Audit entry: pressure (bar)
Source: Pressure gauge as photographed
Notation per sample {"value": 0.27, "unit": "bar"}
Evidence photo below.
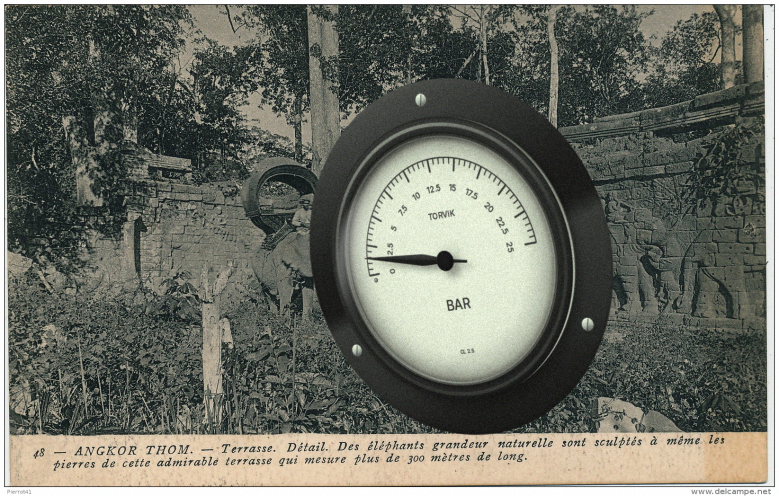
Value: {"value": 1.5, "unit": "bar"}
